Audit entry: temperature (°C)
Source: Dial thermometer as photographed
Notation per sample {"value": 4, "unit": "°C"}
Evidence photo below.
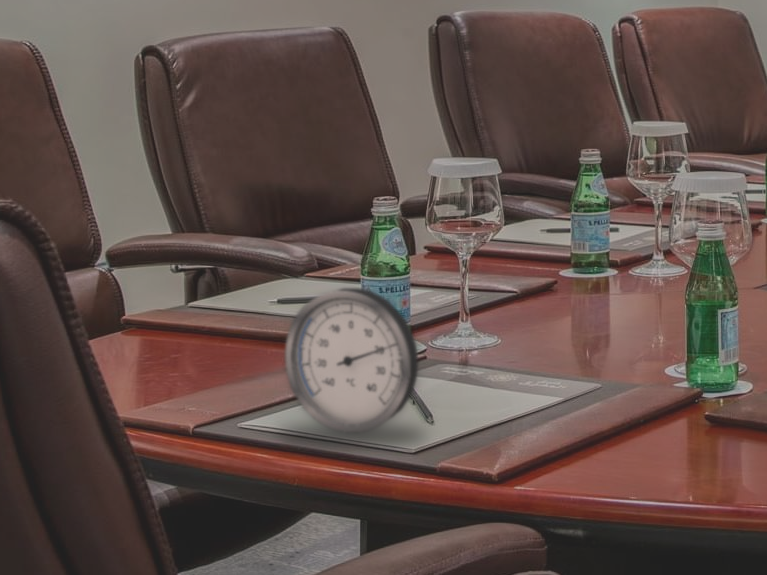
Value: {"value": 20, "unit": "°C"}
